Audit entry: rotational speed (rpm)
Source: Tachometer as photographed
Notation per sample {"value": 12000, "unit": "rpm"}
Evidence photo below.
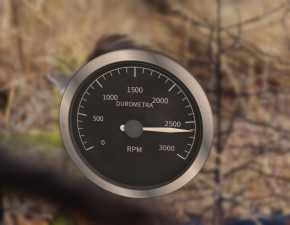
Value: {"value": 2600, "unit": "rpm"}
